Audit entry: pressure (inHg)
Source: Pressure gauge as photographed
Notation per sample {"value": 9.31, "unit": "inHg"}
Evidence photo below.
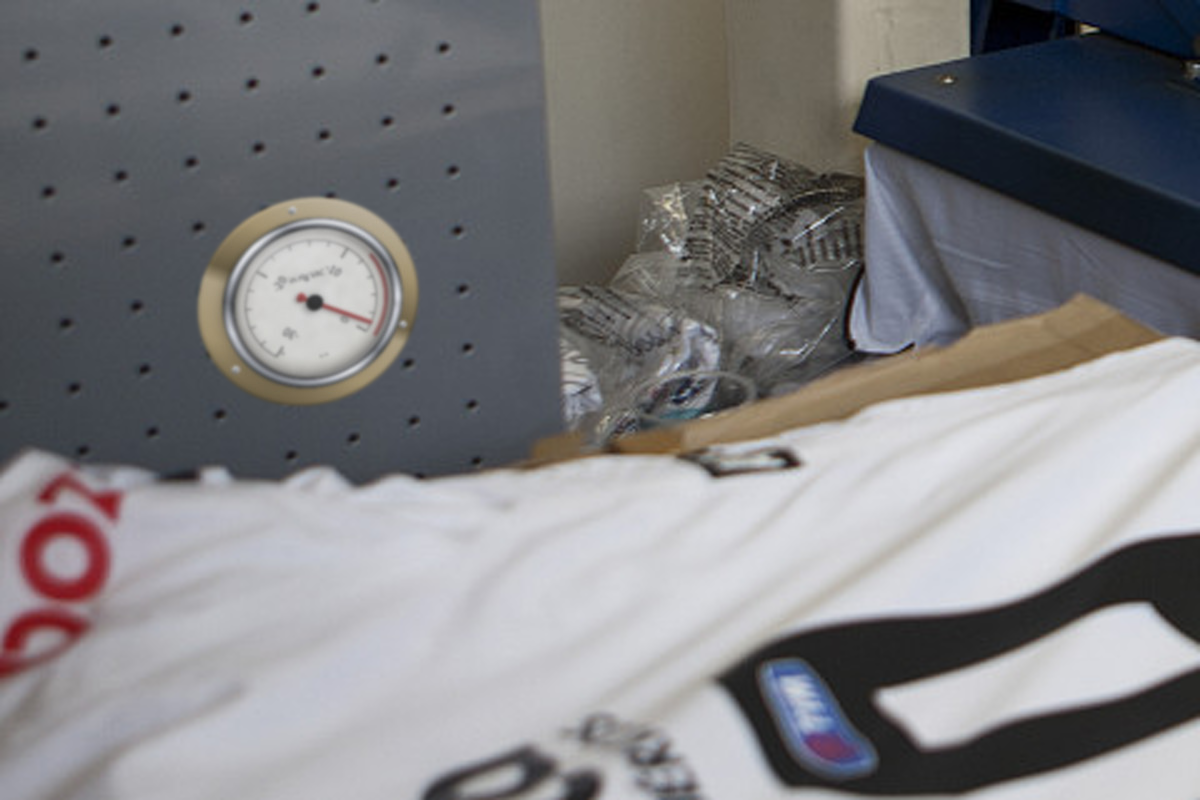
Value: {"value": -1, "unit": "inHg"}
